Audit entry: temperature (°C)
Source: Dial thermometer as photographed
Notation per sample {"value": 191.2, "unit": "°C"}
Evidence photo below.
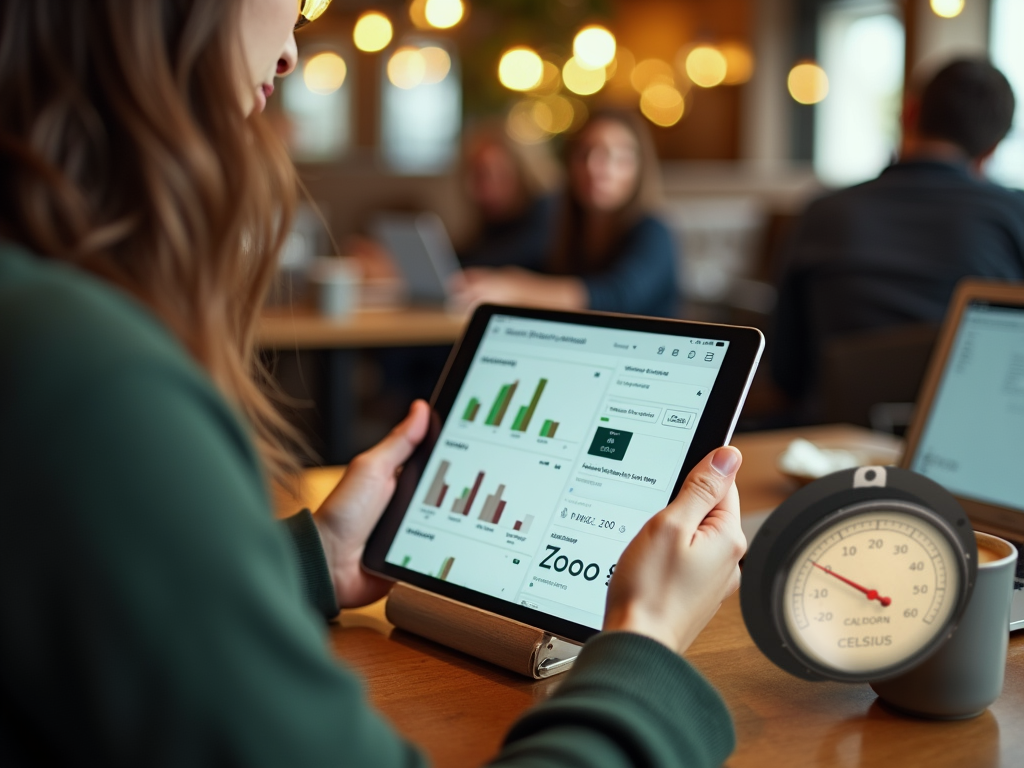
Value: {"value": 0, "unit": "°C"}
